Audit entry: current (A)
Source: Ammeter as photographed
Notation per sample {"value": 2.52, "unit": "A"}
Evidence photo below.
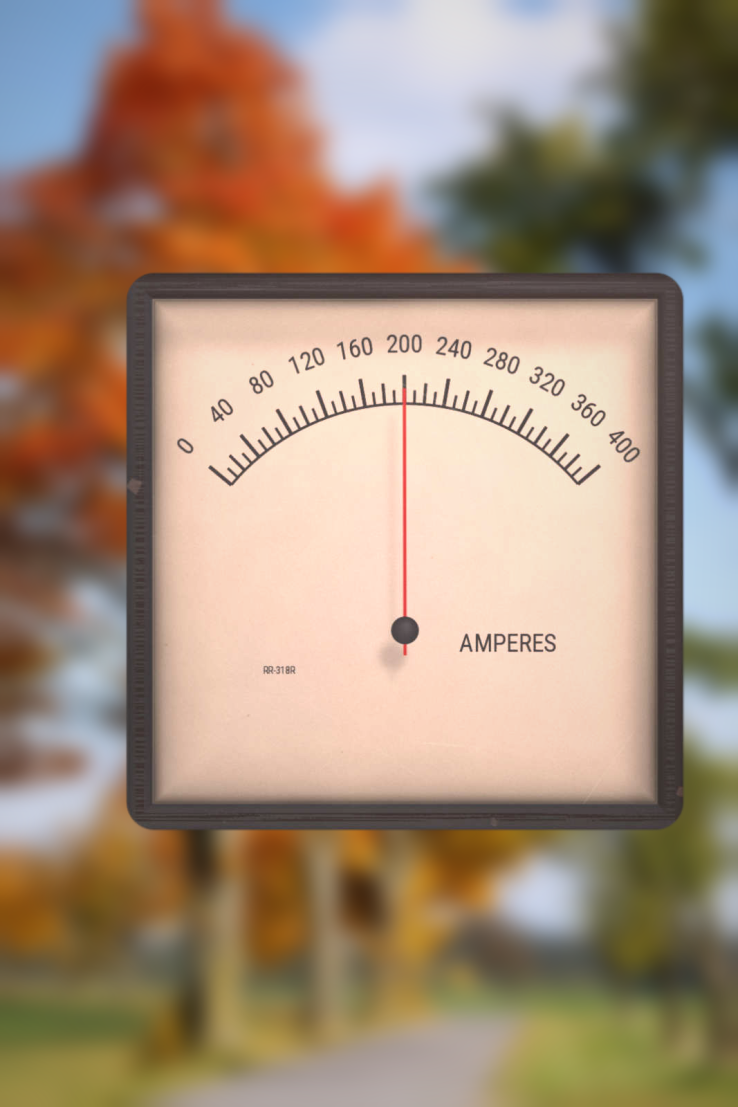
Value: {"value": 200, "unit": "A"}
